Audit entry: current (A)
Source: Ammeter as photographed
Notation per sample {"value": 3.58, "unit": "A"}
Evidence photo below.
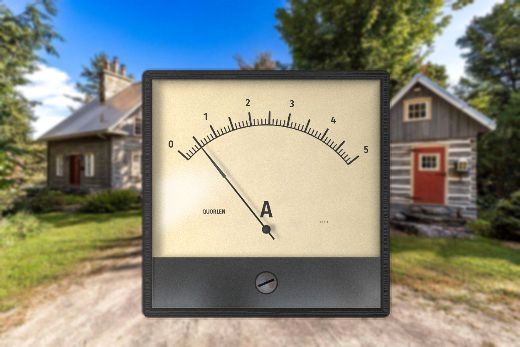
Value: {"value": 0.5, "unit": "A"}
